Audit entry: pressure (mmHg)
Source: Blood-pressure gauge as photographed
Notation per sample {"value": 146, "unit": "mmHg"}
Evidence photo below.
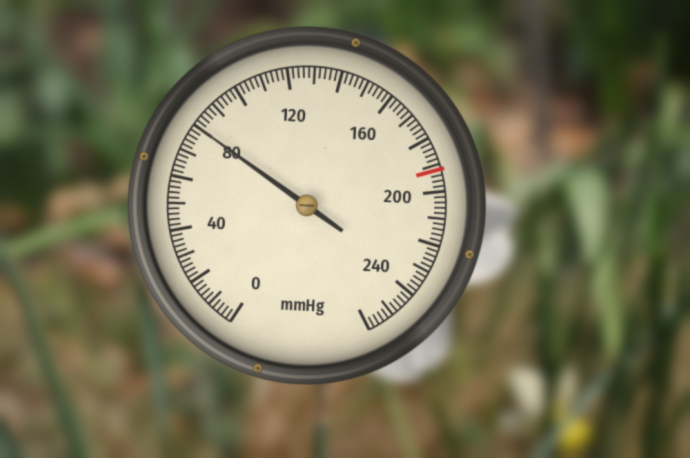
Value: {"value": 80, "unit": "mmHg"}
